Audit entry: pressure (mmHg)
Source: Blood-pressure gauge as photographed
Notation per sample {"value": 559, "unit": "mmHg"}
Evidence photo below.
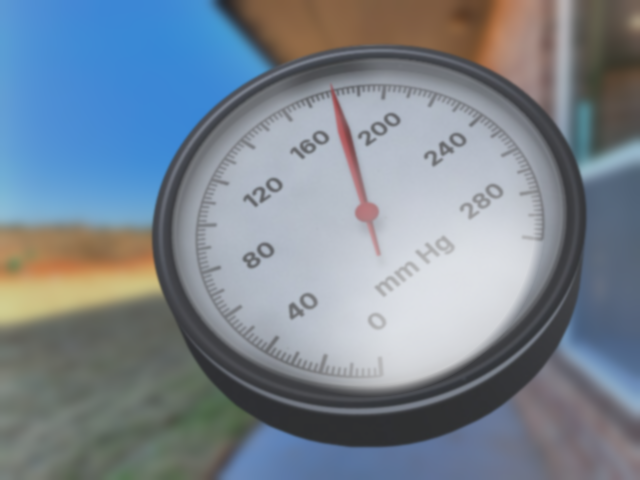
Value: {"value": 180, "unit": "mmHg"}
